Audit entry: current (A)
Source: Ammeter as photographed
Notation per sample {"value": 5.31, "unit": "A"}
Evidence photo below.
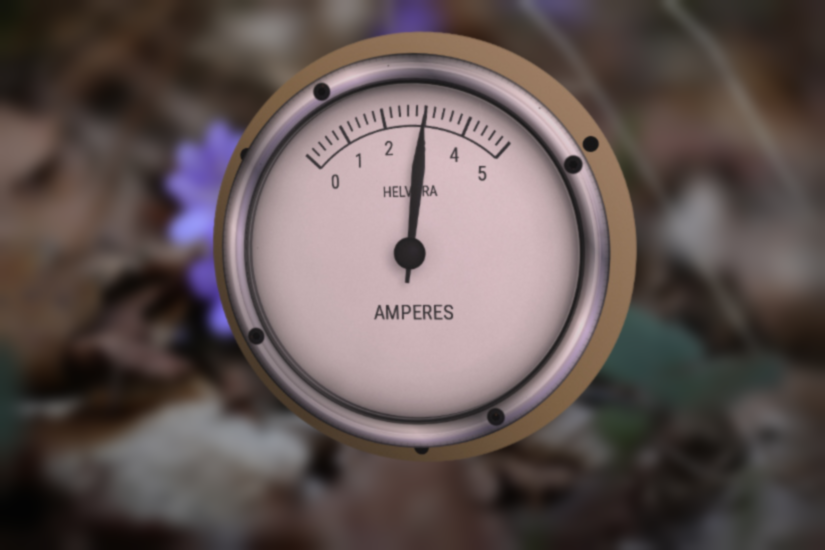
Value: {"value": 3, "unit": "A"}
